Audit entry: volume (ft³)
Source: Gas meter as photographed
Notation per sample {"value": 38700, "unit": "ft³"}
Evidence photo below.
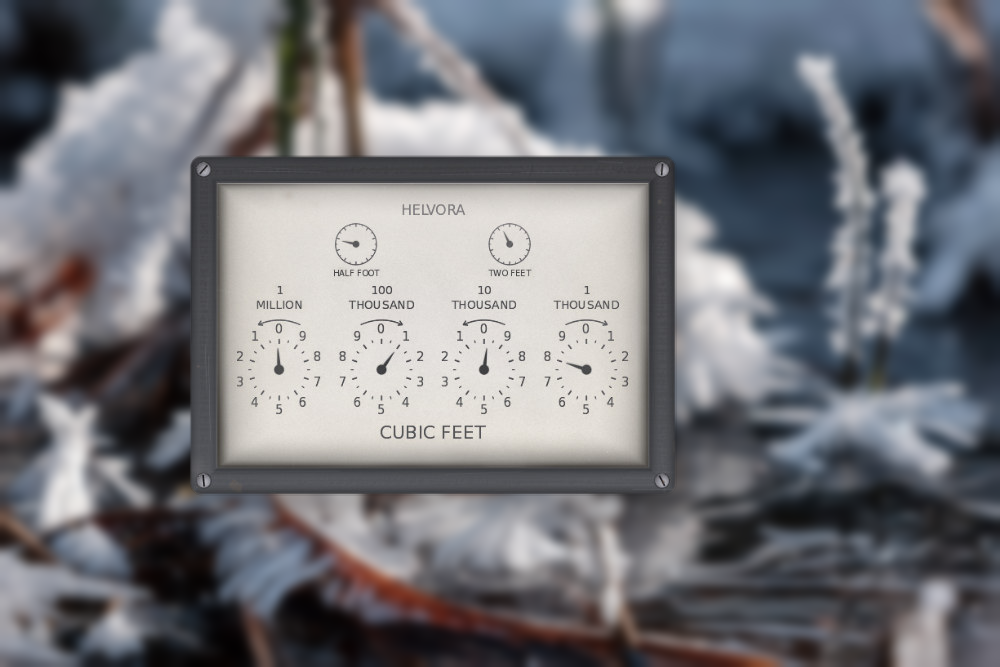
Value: {"value": 9800, "unit": "ft³"}
